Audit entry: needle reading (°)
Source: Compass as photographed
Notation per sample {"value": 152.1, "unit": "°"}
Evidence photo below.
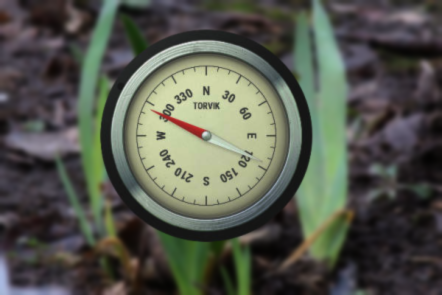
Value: {"value": 295, "unit": "°"}
